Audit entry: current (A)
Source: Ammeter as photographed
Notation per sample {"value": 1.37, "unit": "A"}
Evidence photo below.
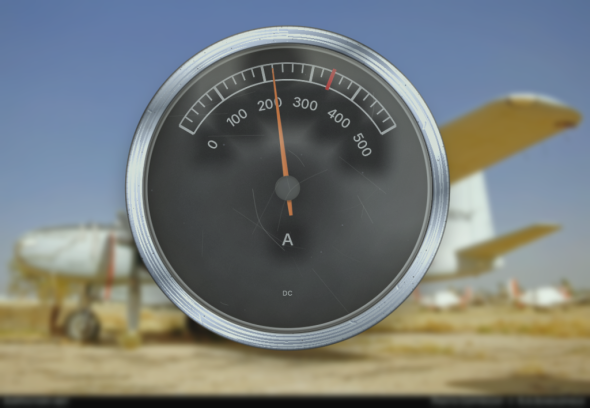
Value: {"value": 220, "unit": "A"}
